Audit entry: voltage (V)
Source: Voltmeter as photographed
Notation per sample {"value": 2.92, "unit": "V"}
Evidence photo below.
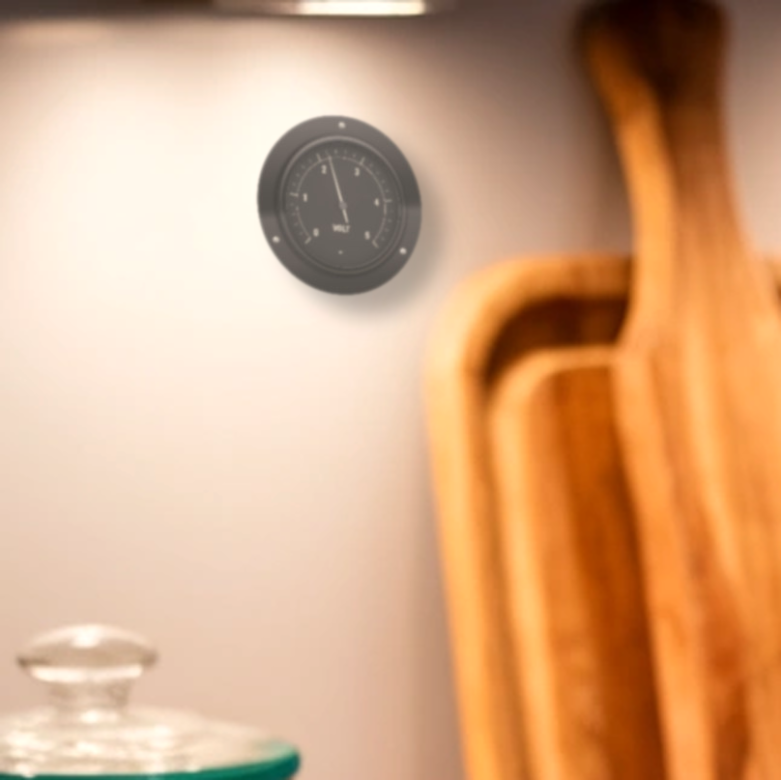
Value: {"value": 2.2, "unit": "V"}
